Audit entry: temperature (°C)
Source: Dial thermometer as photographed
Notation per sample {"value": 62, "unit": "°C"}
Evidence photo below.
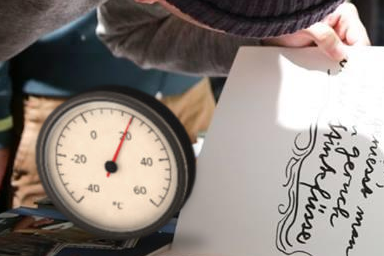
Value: {"value": 20, "unit": "°C"}
